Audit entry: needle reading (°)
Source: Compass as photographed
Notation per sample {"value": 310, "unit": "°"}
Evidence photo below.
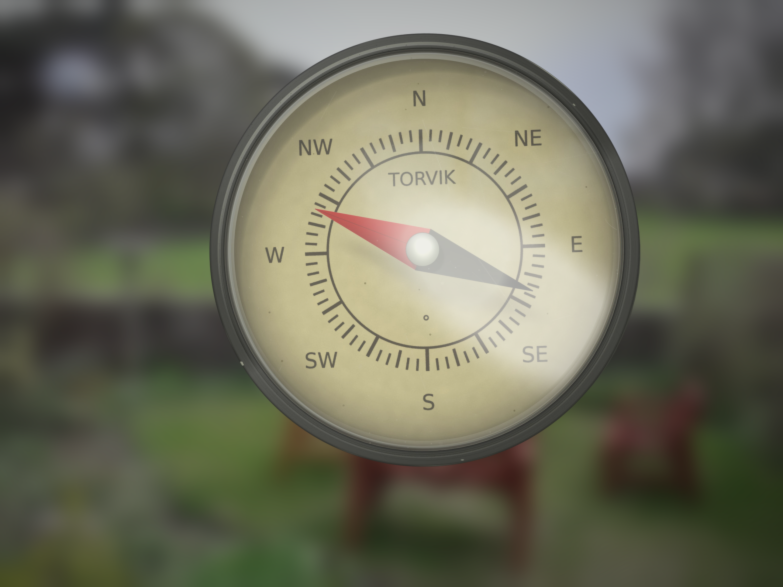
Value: {"value": 292.5, "unit": "°"}
